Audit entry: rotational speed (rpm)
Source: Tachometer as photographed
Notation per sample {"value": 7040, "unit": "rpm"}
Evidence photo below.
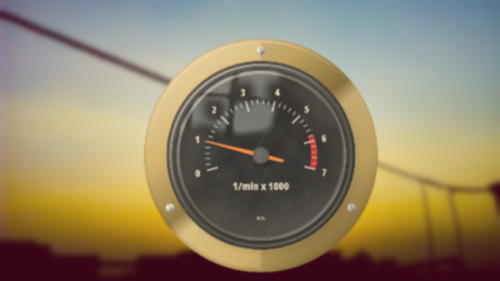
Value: {"value": 1000, "unit": "rpm"}
